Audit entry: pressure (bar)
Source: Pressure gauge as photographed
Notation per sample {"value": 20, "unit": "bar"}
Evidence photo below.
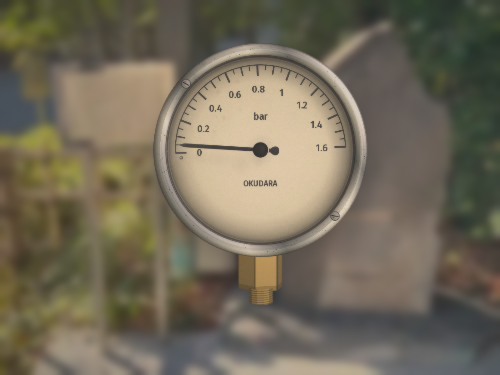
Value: {"value": 0.05, "unit": "bar"}
